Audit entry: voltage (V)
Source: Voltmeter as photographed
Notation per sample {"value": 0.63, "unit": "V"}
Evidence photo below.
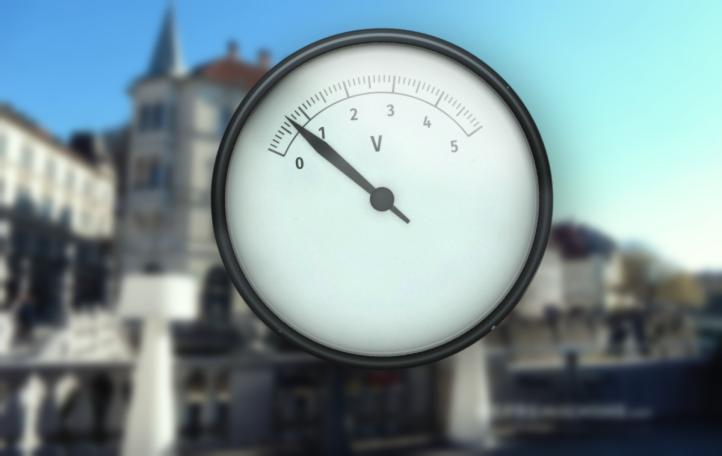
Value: {"value": 0.7, "unit": "V"}
